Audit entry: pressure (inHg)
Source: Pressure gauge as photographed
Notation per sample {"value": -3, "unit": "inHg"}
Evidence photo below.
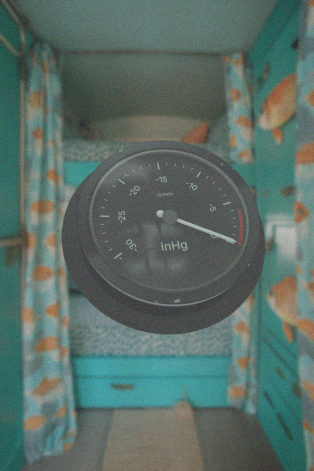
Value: {"value": 0, "unit": "inHg"}
